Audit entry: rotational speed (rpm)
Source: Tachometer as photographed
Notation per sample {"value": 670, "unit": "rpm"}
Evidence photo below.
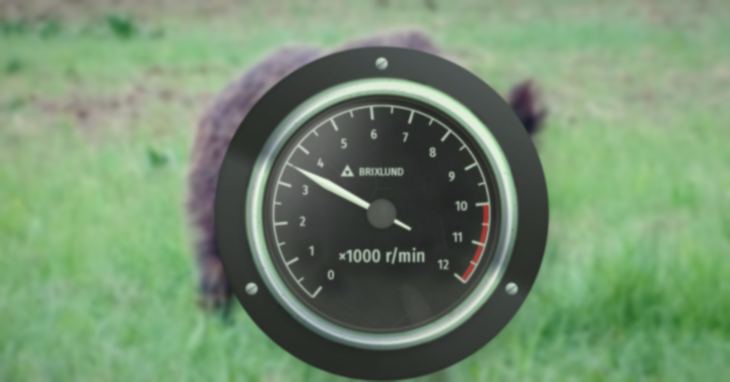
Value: {"value": 3500, "unit": "rpm"}
